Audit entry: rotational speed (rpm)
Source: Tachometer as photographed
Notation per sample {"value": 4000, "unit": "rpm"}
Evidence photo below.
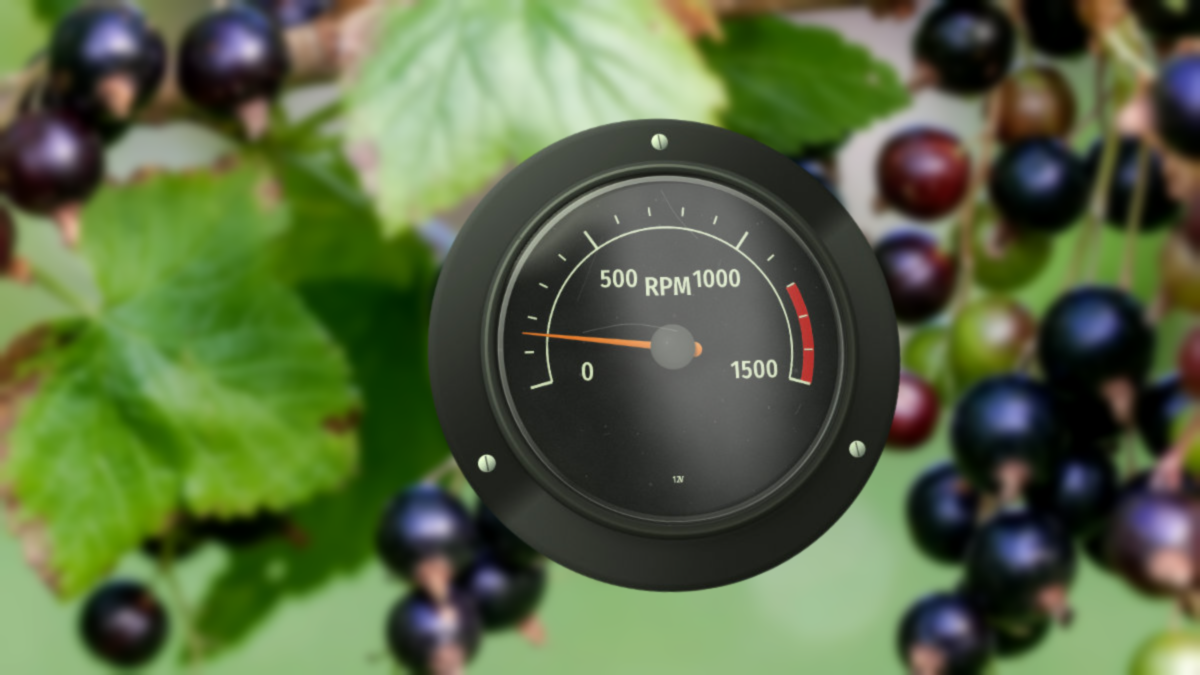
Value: {"value": 150, "unit": "rpm"}
